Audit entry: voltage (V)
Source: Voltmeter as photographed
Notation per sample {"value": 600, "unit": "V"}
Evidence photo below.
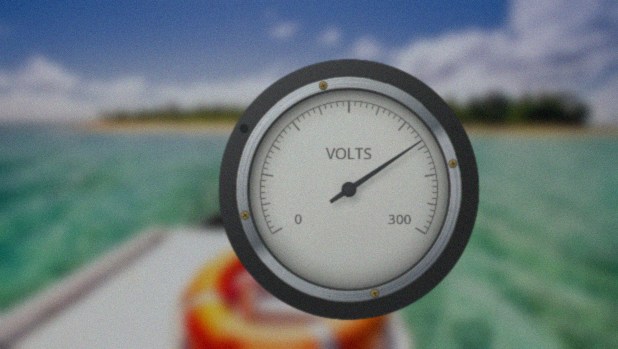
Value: {"value": 220, "unit": "V"}
